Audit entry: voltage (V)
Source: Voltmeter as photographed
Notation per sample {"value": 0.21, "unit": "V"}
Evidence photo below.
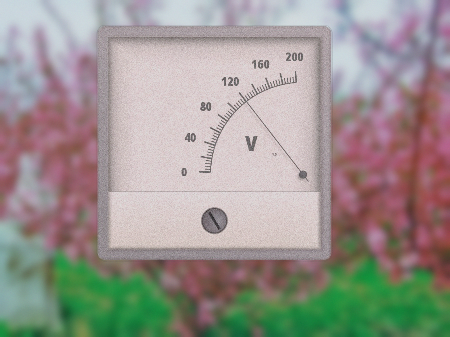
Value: {"value": 120, "unit": "V"}
